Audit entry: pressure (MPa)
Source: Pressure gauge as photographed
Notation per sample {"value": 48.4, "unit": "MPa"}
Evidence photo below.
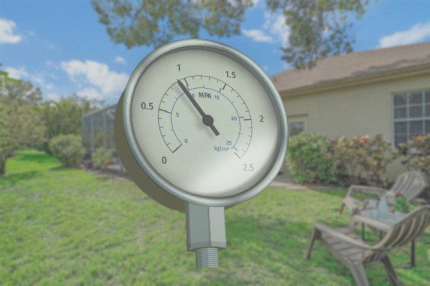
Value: {"value": 0.9, "unit": "MPa"}
